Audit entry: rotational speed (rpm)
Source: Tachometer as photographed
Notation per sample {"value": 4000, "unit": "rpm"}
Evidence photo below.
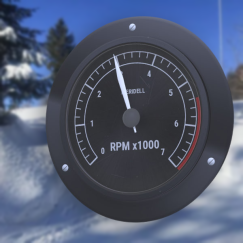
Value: {"value": 3000, "unit": "rpm"}
